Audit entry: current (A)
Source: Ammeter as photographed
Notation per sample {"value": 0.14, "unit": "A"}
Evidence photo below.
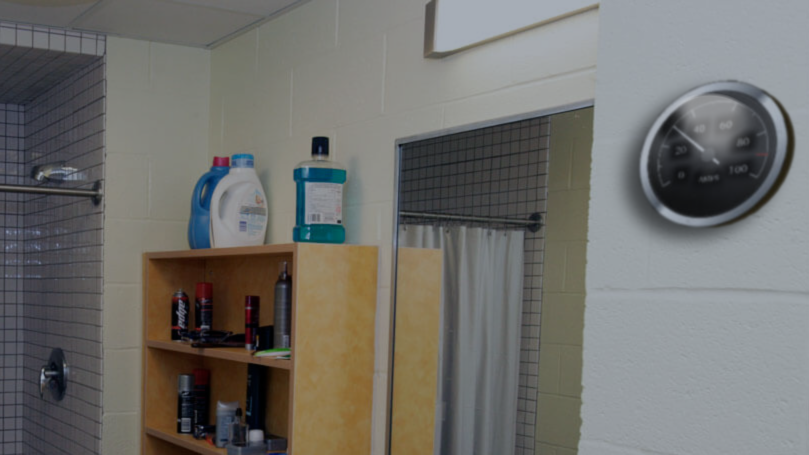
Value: {"value": 30, "unit": "A"}
